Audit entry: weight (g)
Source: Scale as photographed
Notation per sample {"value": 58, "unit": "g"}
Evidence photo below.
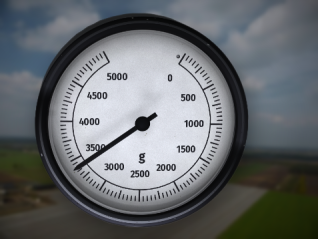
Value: {"value": 3400, "unit": "g"}
